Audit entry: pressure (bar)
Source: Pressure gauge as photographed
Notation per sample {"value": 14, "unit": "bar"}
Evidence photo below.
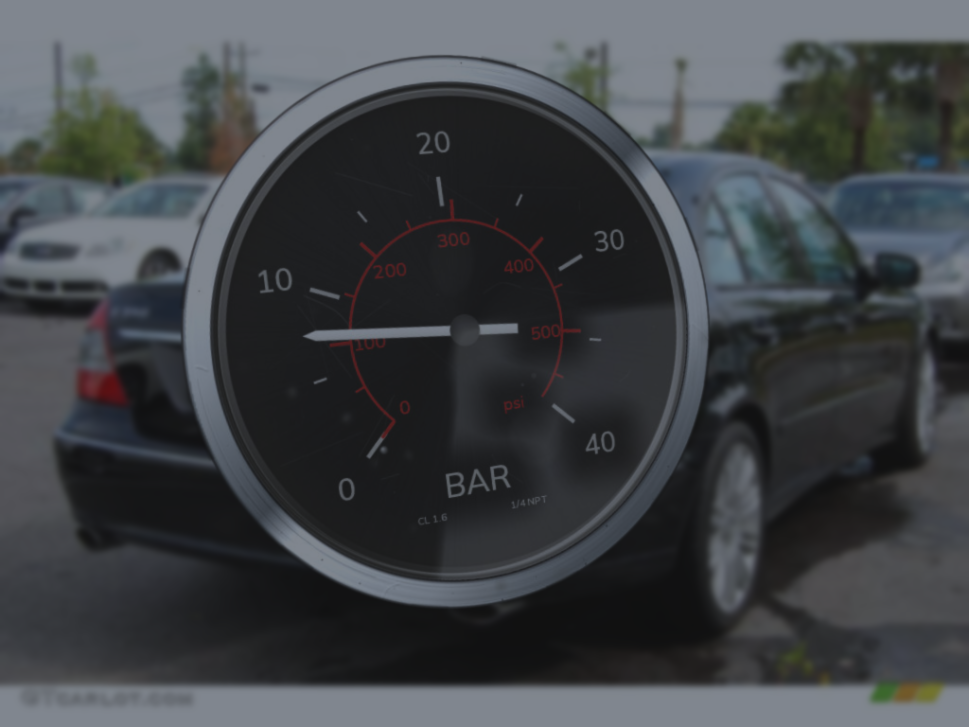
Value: {"value": 7.5, "unit": "bar"}
